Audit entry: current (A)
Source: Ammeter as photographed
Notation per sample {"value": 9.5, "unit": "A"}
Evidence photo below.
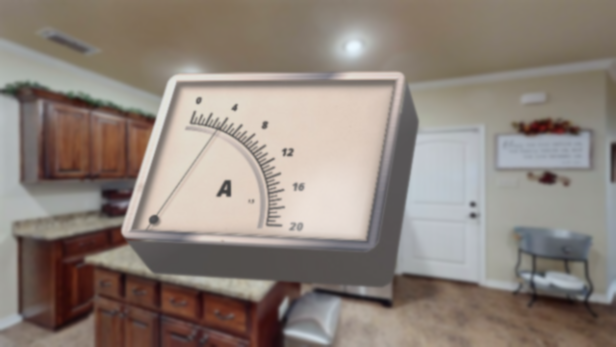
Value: {"value": 4, "unit": "A"}
